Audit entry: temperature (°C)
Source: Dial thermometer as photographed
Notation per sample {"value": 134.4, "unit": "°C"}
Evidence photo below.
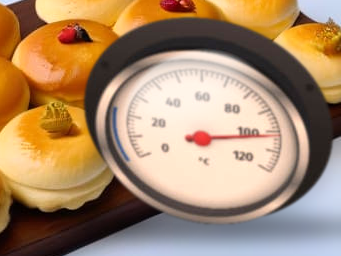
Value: {"value": 100, "unit": "°C"}
